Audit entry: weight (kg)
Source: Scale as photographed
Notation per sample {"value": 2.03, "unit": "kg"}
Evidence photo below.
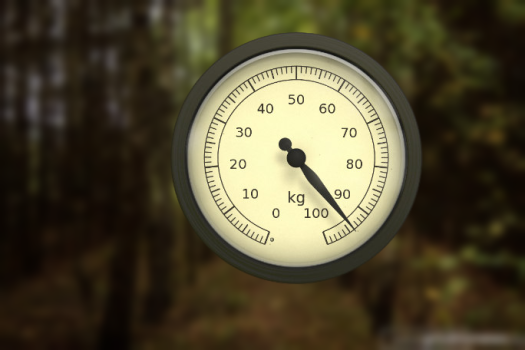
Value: {"value": 94, "unit": "kg"}
